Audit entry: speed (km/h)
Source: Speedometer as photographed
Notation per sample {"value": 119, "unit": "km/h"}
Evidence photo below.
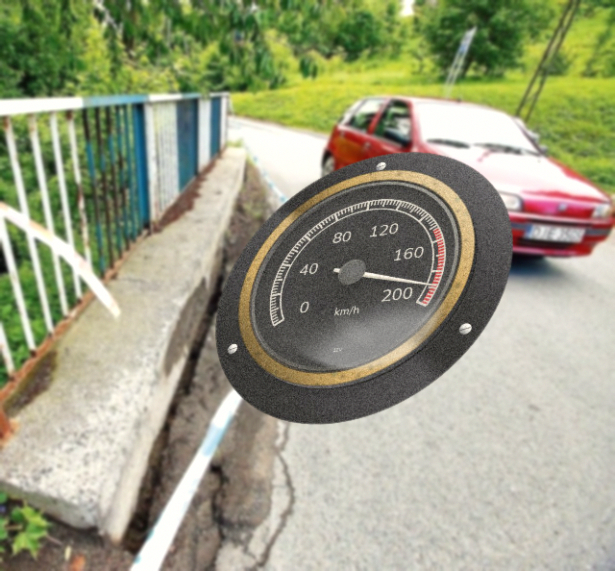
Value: {"value": 190, "unit": "km/h"}
